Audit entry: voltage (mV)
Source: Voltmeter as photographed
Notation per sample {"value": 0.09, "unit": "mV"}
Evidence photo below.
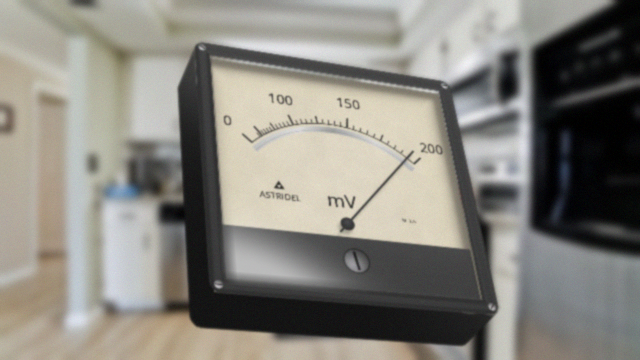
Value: {"value": 195, "unit": "mV"}
